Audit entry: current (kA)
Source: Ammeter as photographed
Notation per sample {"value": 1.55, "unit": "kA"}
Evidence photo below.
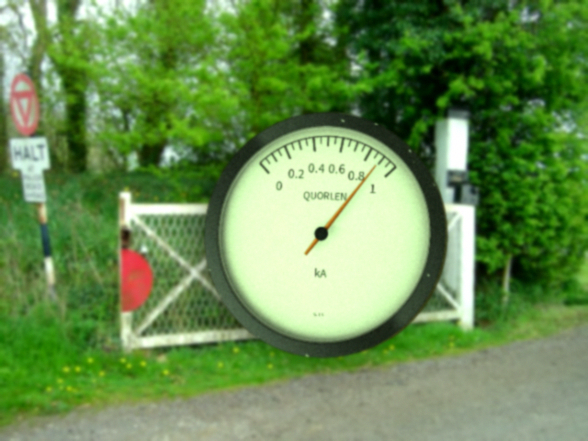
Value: {"value": 0.9, "unit": "kA"}
